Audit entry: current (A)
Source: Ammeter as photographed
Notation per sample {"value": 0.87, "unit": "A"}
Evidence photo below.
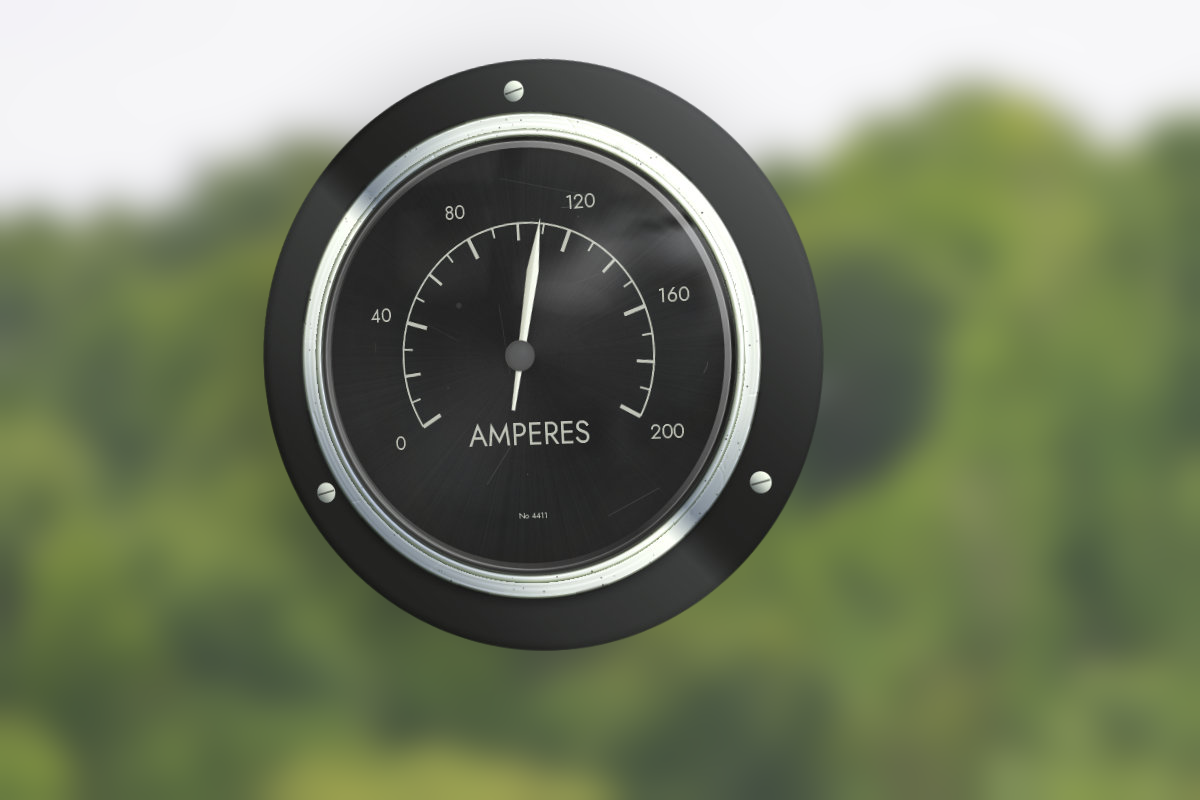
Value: {"value": 110, "unit": "A"}
